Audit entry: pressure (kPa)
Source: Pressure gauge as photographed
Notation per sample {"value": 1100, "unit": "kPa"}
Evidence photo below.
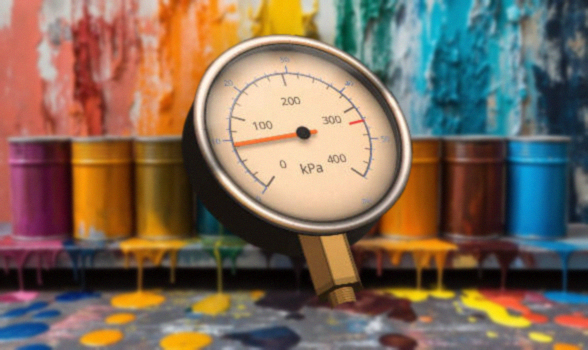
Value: {"value": 60, "unit": "kPa"}
